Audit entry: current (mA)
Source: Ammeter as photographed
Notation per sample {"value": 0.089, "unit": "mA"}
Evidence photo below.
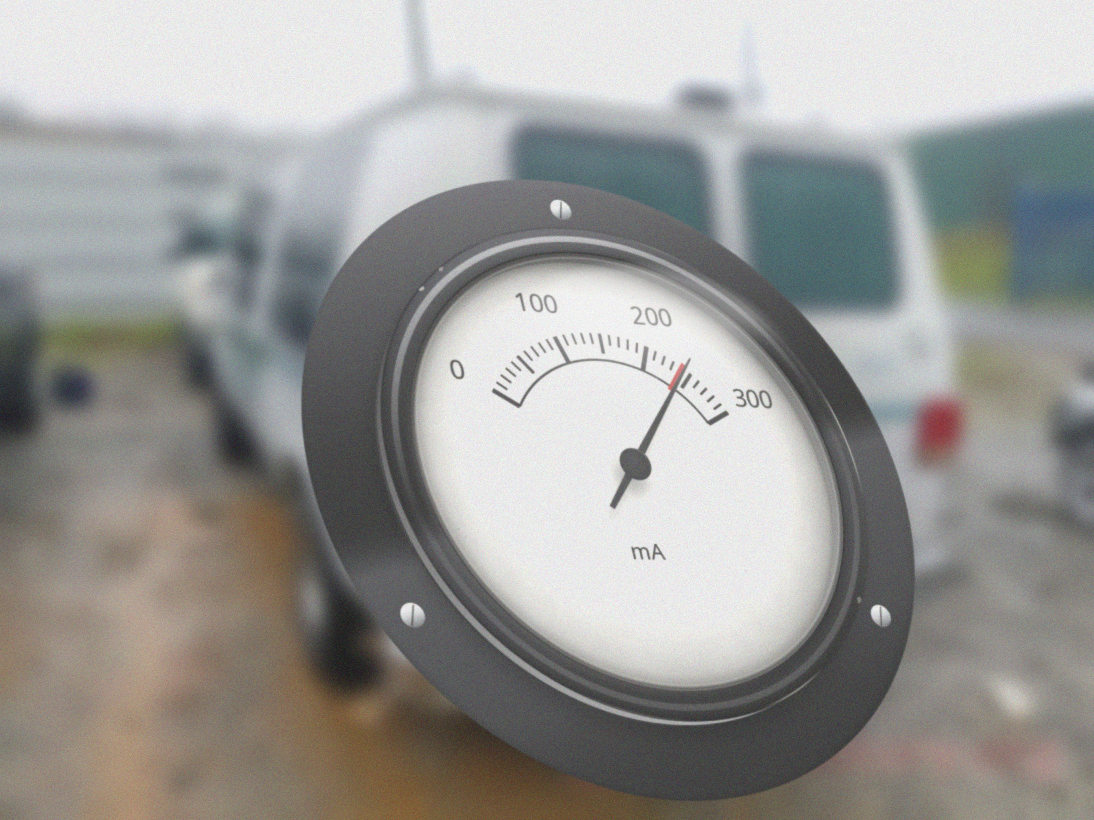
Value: {"value": 240, "unit": "mA"}
